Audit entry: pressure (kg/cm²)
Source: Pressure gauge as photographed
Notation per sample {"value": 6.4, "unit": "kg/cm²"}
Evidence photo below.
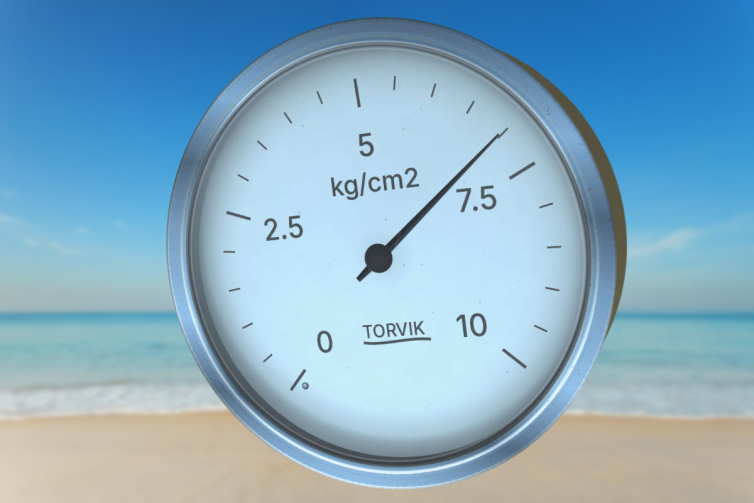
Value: {"value": 7, "unit": "kg/cm²"}
